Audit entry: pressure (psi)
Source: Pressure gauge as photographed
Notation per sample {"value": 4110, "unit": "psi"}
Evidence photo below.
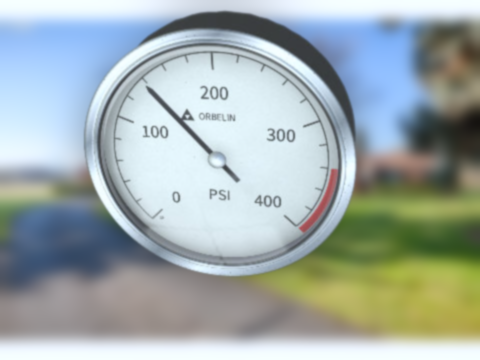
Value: {"value": 140, "unit": "psi"}
